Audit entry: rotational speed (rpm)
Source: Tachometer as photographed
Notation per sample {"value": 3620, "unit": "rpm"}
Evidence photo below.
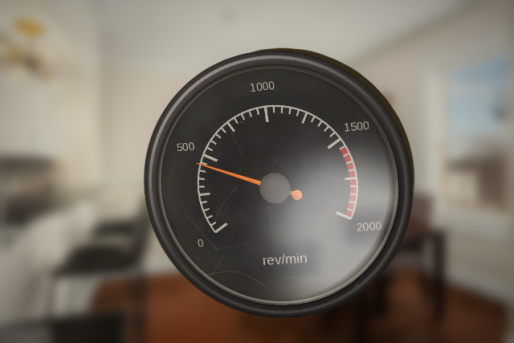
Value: {"value": 450, "unit": "rpm"}
